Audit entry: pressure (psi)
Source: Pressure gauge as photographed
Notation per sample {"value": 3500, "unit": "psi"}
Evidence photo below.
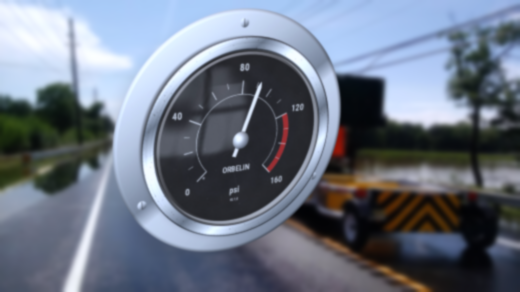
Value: {"value": 90, "unit": "psi"}
